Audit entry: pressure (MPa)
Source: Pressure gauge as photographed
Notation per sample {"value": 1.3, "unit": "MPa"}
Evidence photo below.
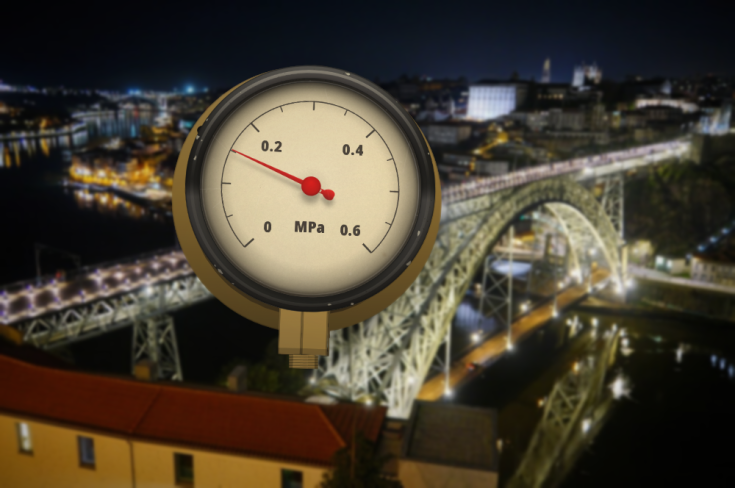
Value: {"value": 0.15, "unit": "MPa"}
